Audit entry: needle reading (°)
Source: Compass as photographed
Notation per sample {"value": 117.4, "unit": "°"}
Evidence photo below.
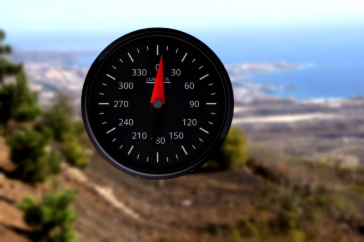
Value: {"value": 5, "unit": "°"}
